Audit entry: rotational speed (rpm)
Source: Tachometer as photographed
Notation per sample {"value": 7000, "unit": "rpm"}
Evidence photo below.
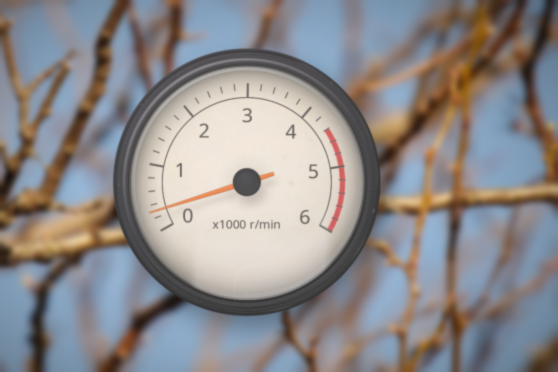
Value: {"value": 300, "unit": "rpm"}
